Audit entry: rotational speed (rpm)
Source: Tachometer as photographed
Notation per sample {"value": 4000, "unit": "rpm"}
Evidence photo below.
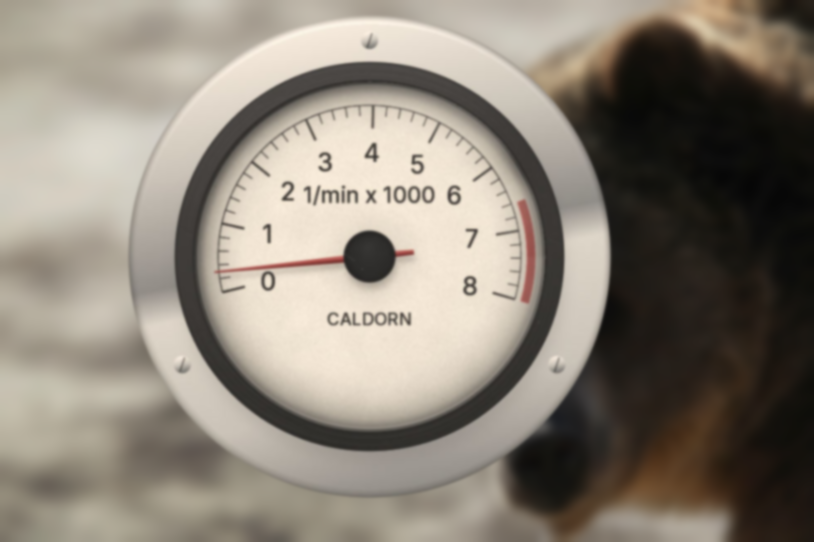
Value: {"value": 300, "unit": "rpm"}
